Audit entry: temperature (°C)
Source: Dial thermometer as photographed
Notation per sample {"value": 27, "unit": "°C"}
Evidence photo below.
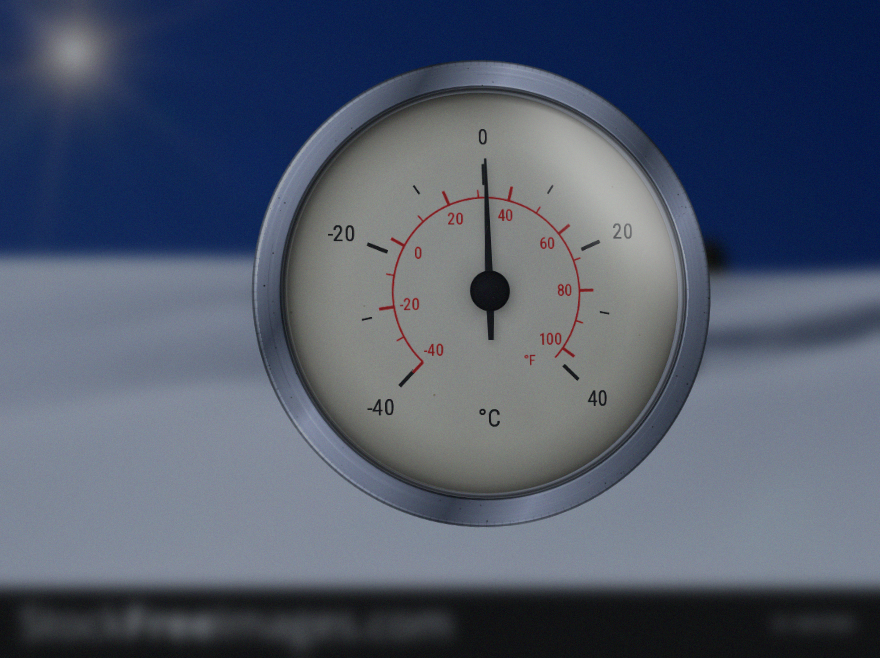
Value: {"value": 0, "unit": "°C"}
